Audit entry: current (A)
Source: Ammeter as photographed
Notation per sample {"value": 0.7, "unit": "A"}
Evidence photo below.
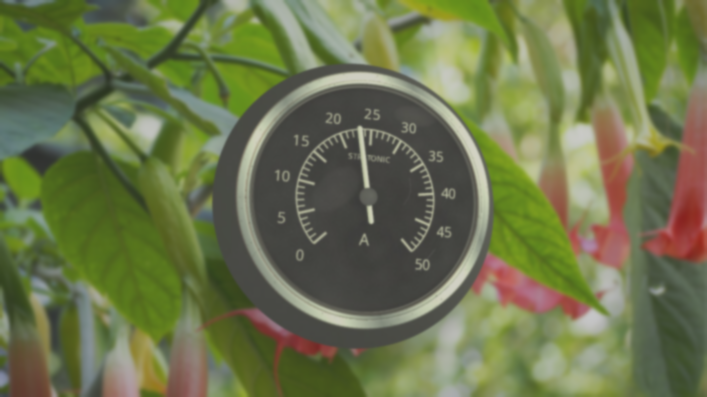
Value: {"value": 23, "unit": "A"}
